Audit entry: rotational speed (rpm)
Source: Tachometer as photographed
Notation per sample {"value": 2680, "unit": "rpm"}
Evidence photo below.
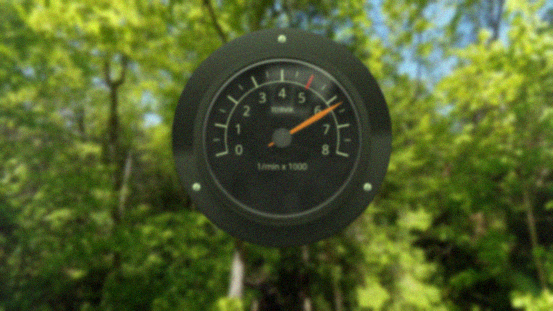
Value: {"value": 6250, "unit": "rpm"}
